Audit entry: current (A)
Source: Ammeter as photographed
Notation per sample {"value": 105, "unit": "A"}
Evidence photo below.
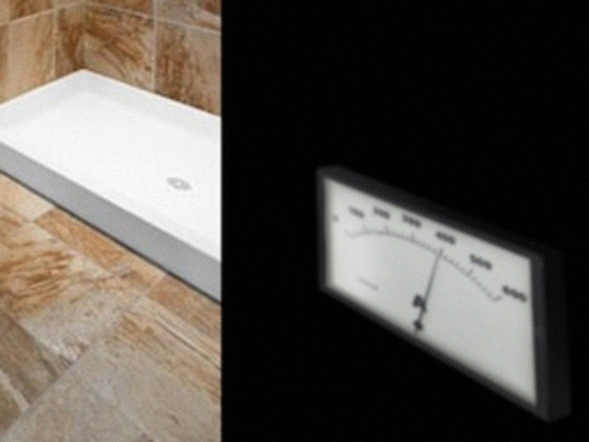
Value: {"value": 400, "unit": "A"}
